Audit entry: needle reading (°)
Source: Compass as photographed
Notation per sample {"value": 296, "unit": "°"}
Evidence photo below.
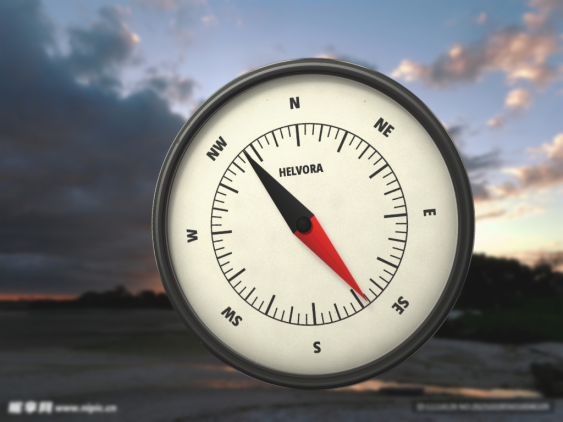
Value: {"value": 145, "unit": "°"}
